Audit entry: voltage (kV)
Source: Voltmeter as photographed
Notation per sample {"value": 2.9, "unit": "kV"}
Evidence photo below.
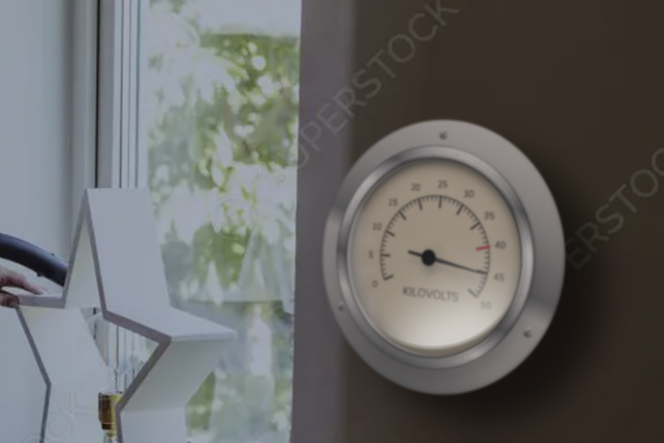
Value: {"value": 45, "unit": "kV"}
